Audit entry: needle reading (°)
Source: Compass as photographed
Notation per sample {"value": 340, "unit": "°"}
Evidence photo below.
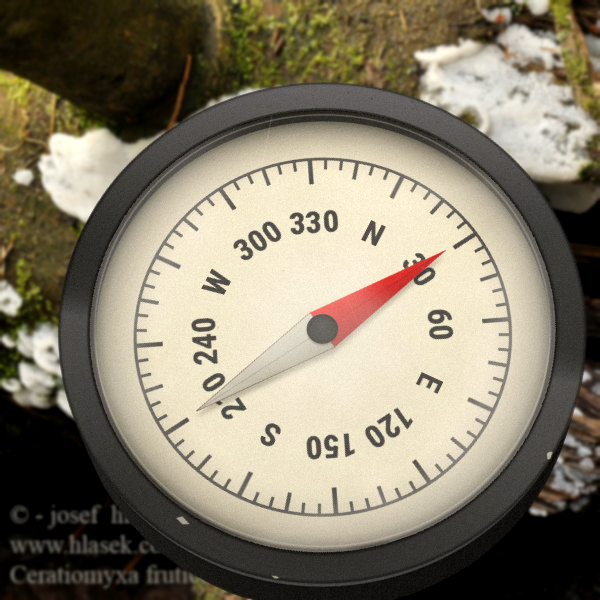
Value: {"value": 30, "unit": "°"}
